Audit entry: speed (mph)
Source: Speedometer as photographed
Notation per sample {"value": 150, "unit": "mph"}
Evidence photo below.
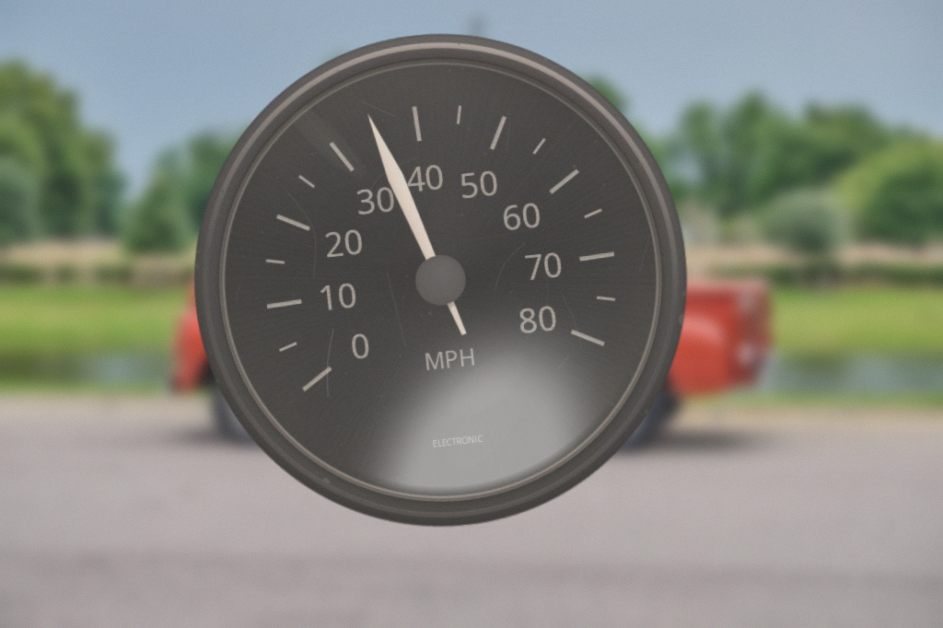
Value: {"value": 35, "unit": "mph"}
